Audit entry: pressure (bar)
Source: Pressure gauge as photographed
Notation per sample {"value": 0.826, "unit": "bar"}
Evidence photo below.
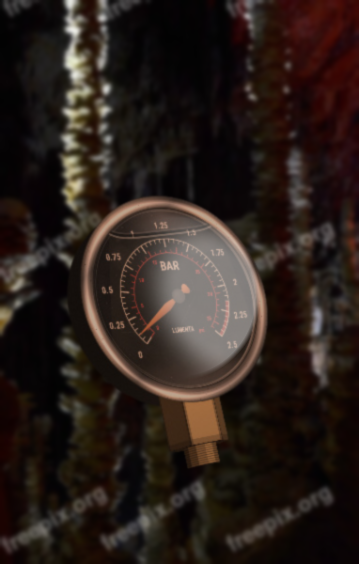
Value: {"value": 0.1, "unit": "bar"}
